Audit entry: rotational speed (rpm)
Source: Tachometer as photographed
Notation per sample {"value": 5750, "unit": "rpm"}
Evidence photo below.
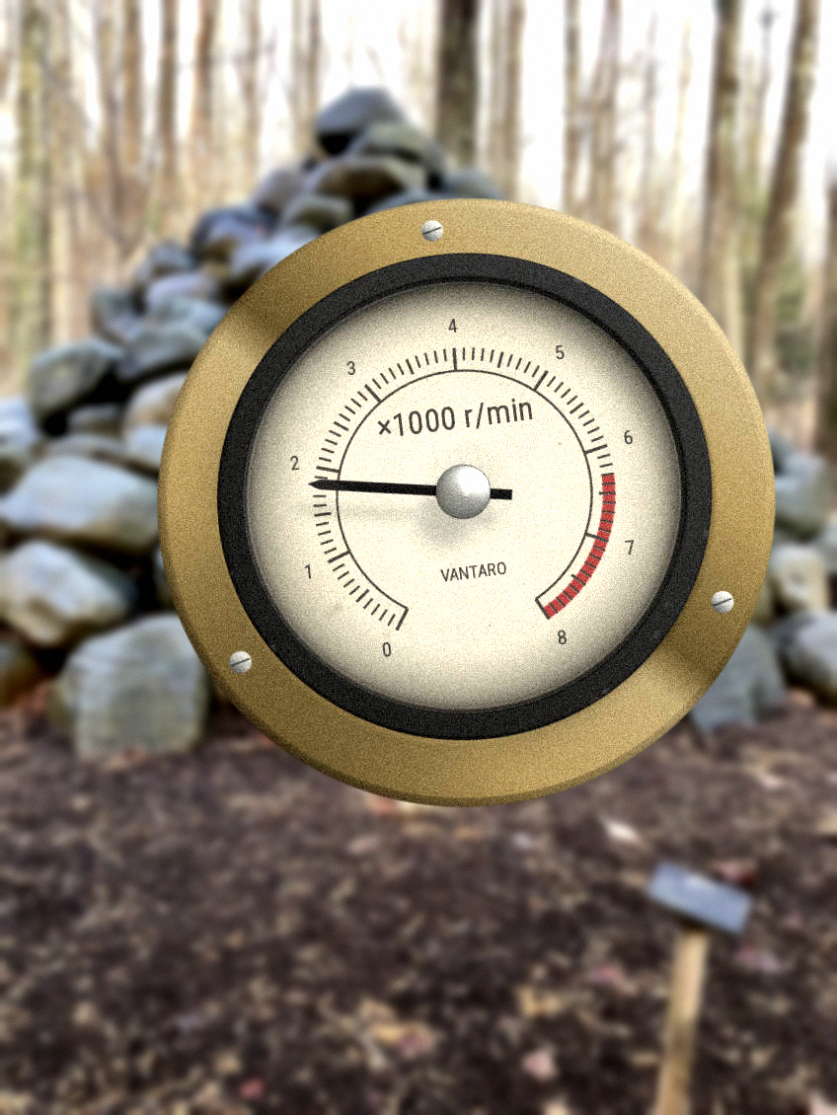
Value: {"value": 1800, "unit": "rpm"}
